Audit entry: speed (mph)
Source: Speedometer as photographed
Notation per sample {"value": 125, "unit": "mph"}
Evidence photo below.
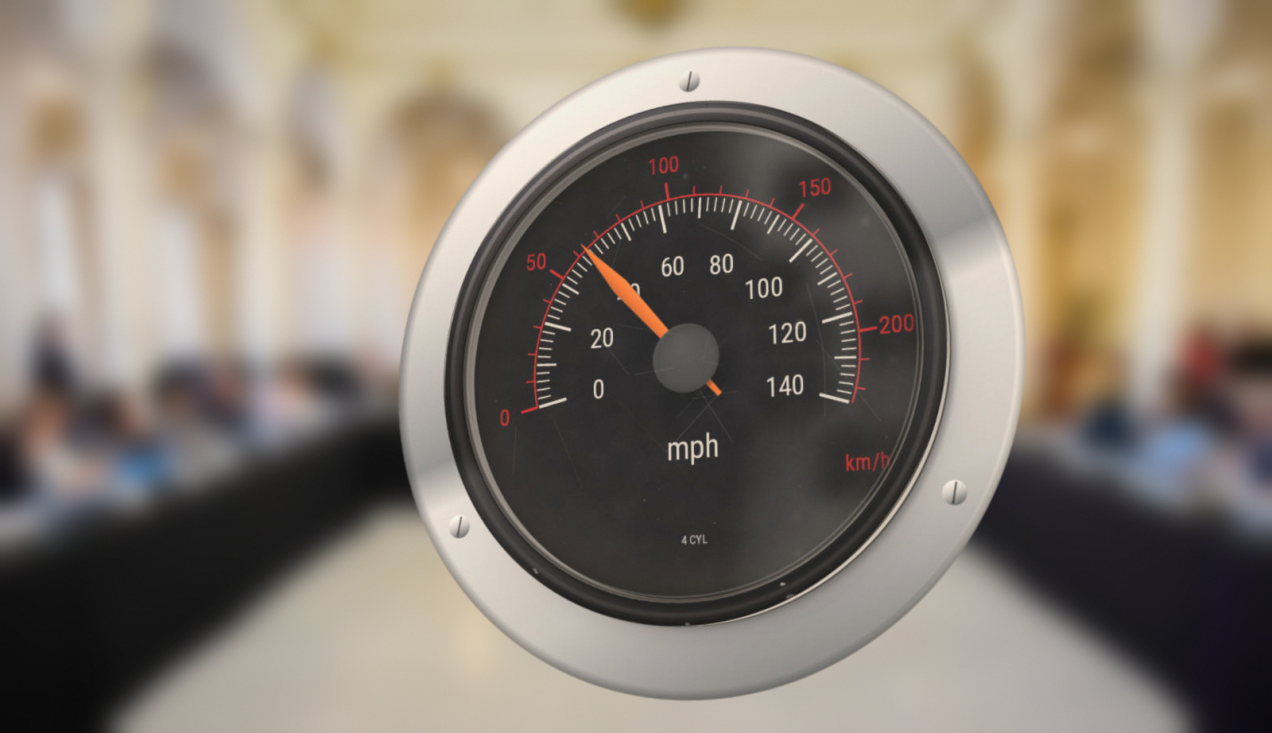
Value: {"value": 40, "unit": "mph"}
